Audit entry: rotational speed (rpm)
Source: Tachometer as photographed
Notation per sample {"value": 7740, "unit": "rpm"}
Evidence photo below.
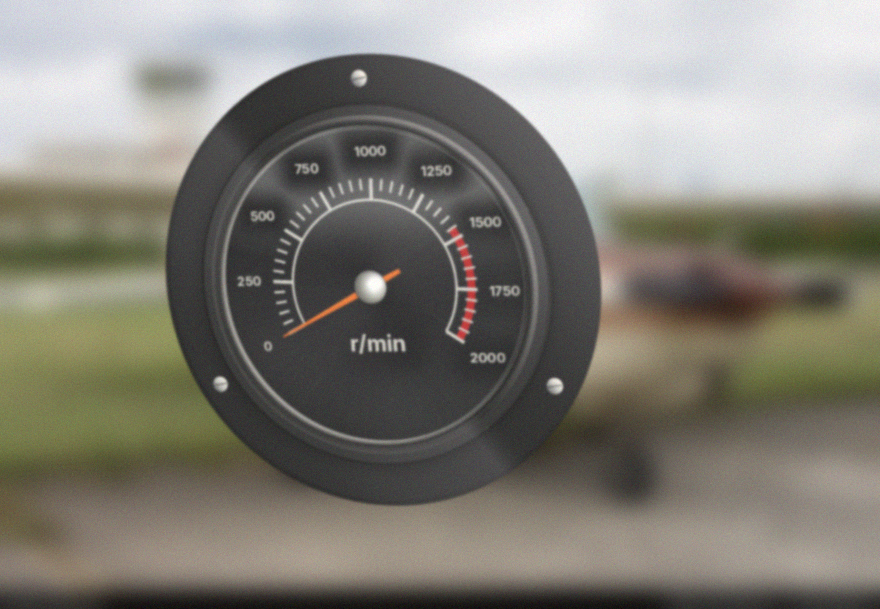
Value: {"value": 0, "unit": "rpm"}
